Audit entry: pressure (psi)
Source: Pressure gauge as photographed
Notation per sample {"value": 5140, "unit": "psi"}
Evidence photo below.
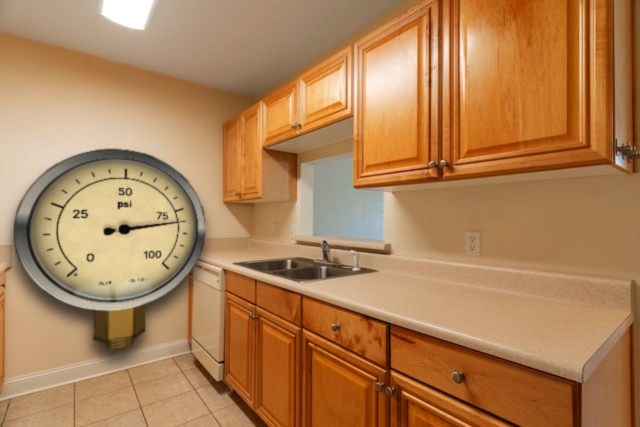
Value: {"value": 80, "unit": "psi"}
